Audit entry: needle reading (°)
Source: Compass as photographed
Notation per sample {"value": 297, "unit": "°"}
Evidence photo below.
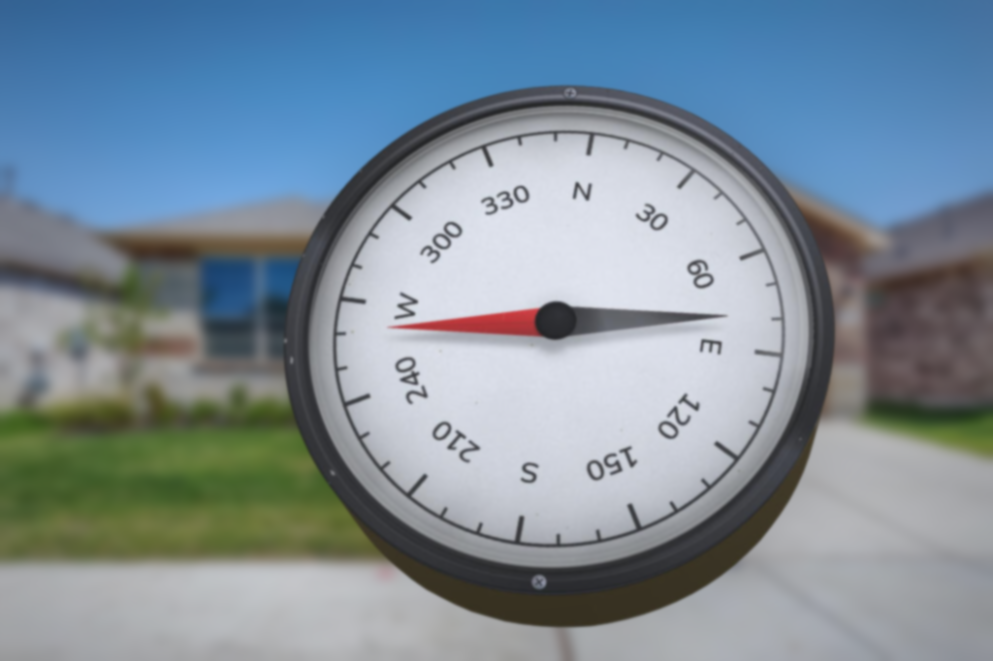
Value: {"value": 260, "unit": "°"}
